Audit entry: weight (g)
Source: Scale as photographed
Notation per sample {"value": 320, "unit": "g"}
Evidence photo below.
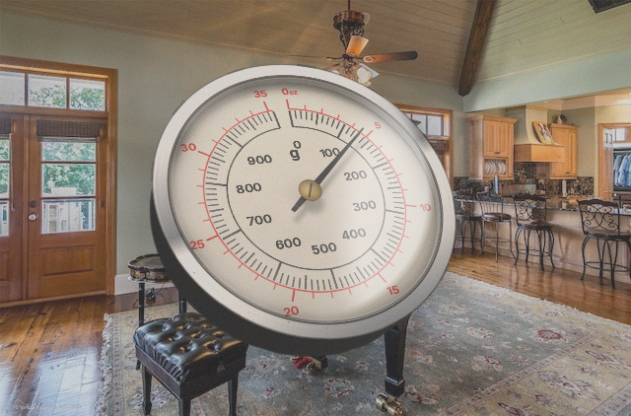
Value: {"value": 130, "unit": "g"}
